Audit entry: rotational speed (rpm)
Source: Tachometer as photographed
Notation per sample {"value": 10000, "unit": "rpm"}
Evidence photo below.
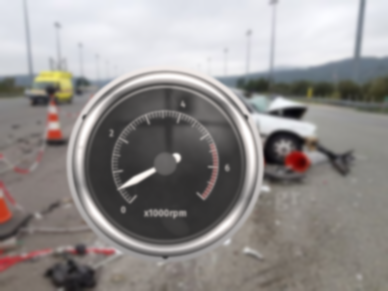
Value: {"value": 500, "unit": "rpm"}
